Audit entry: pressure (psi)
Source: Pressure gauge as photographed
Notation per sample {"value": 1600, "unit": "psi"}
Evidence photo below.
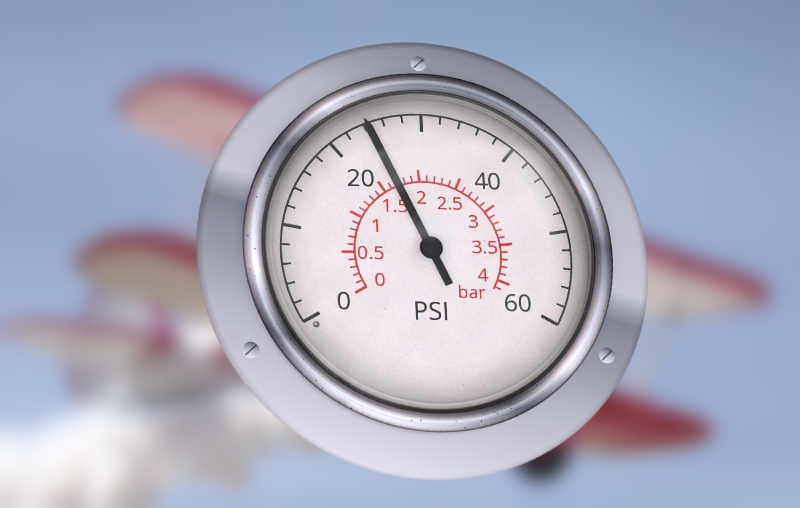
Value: {"value": 24, "unit": "psi"}
